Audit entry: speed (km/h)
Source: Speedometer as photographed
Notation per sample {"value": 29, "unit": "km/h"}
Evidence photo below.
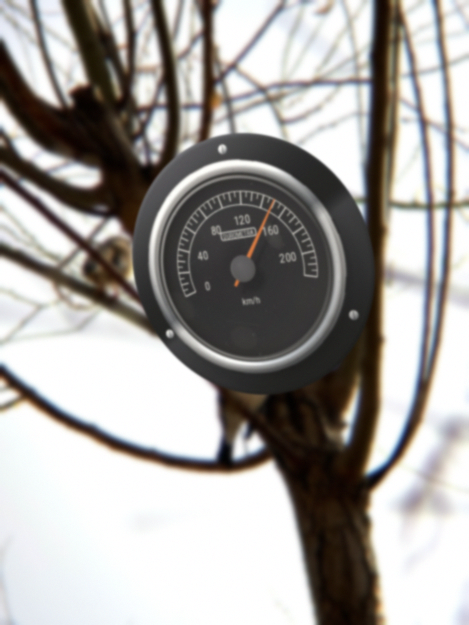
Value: {"value": 150, "unit": "km/h"}
